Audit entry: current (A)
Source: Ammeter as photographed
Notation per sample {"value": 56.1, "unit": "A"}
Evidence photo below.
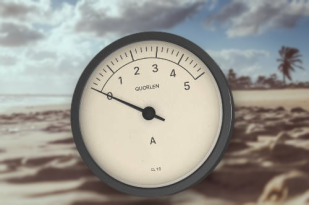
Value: {"value": 0, "unit": "A"}
